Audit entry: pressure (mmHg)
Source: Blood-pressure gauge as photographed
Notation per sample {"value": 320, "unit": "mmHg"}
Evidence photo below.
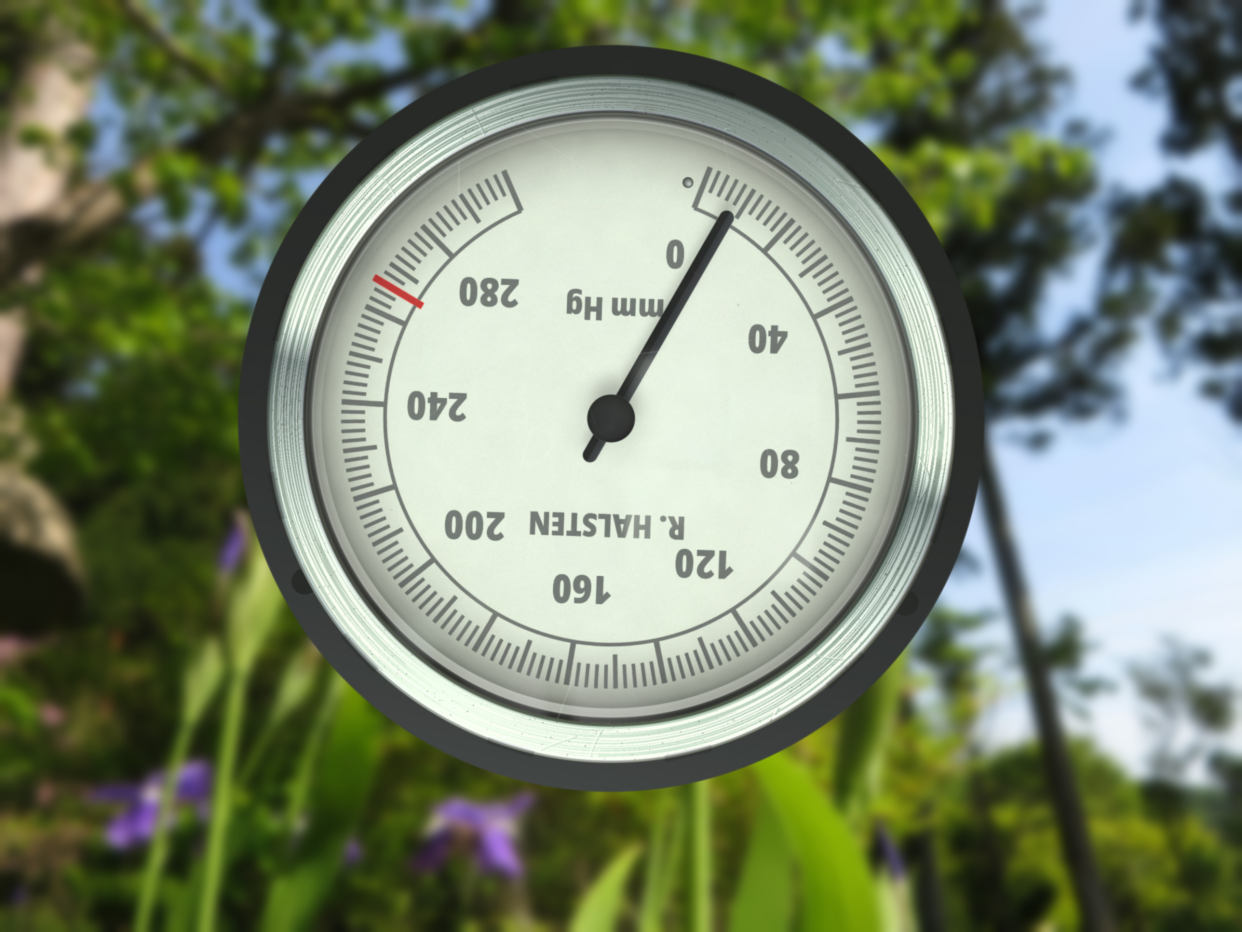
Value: {"value": 8, "unit": "mmHg"}
